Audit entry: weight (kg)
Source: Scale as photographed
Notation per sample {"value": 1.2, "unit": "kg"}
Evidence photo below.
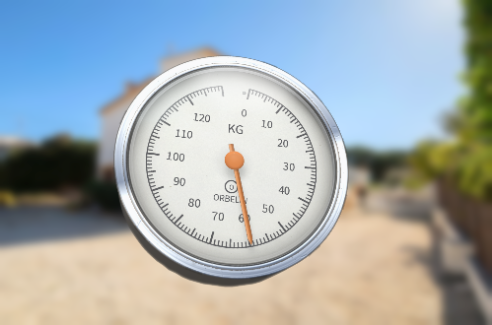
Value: {"value": 60, "unit": "kg"}
